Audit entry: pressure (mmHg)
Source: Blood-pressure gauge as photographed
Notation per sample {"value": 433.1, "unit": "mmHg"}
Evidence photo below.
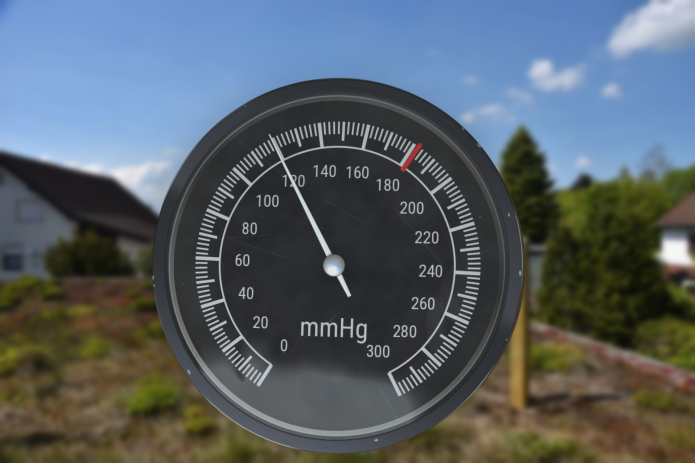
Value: {"value": 120, "unit": "mmHg"}
